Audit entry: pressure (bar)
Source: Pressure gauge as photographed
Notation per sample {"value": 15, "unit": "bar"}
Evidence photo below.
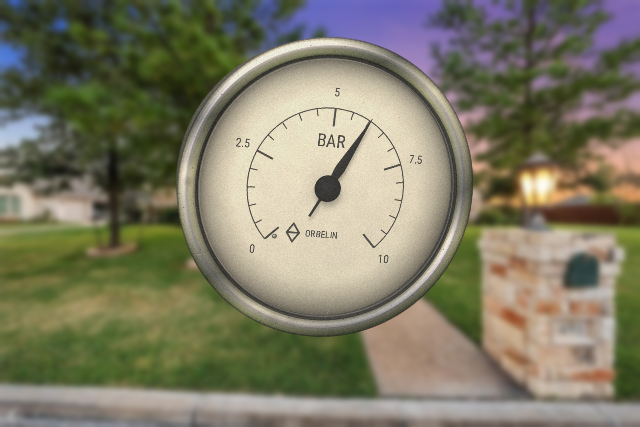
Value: {"value": 6, "unit": "bar"}
